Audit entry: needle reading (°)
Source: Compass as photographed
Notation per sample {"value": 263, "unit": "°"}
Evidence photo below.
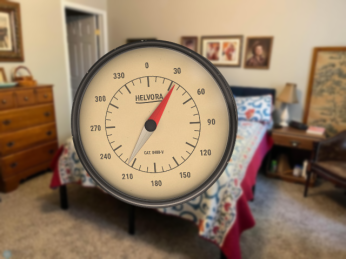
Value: {"value": 35, "unit": "°"}
